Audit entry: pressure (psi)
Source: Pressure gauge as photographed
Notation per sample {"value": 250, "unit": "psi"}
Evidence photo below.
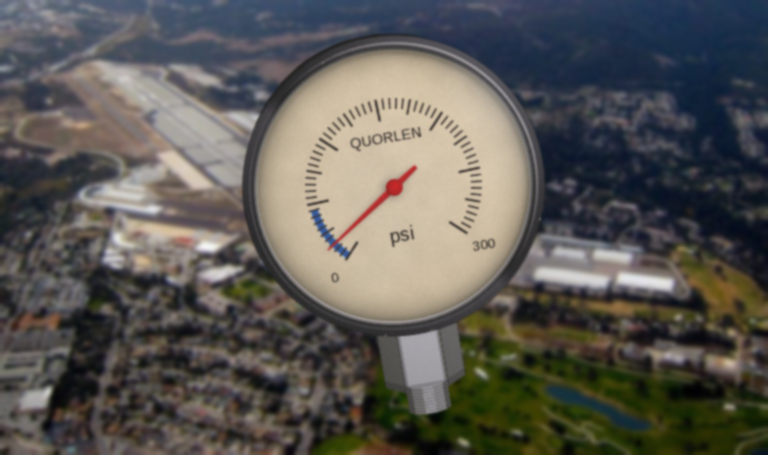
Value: {"value": 15, "unit": "psi"}
